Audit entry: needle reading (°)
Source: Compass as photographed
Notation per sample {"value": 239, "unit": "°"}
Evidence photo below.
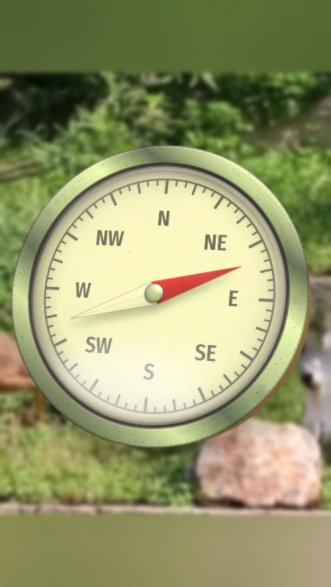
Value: {"value": 70, "unit": "°"}
